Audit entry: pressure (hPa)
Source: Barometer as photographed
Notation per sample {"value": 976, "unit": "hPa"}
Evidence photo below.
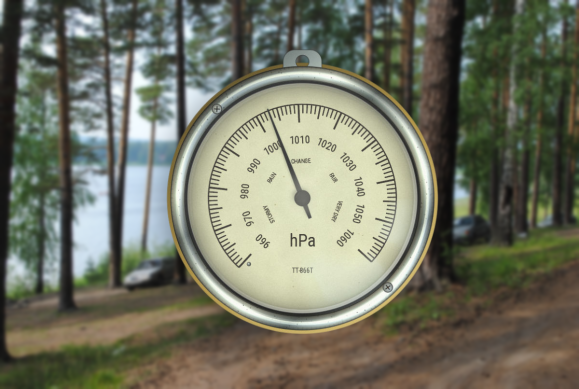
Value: {"value": 1003, "unit": "hPa"}
